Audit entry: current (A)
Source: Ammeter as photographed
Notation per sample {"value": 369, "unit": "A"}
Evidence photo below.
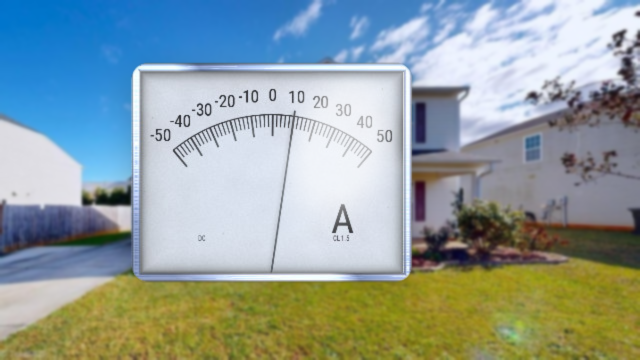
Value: {"value": 10, "unit": "A"}
